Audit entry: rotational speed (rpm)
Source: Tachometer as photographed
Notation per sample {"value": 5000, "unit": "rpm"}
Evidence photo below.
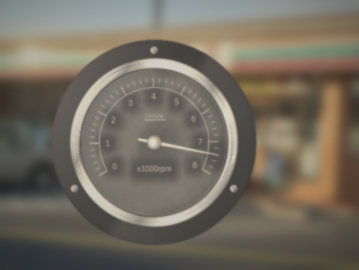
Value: {"value": 7400, "unit": "rpm"}
